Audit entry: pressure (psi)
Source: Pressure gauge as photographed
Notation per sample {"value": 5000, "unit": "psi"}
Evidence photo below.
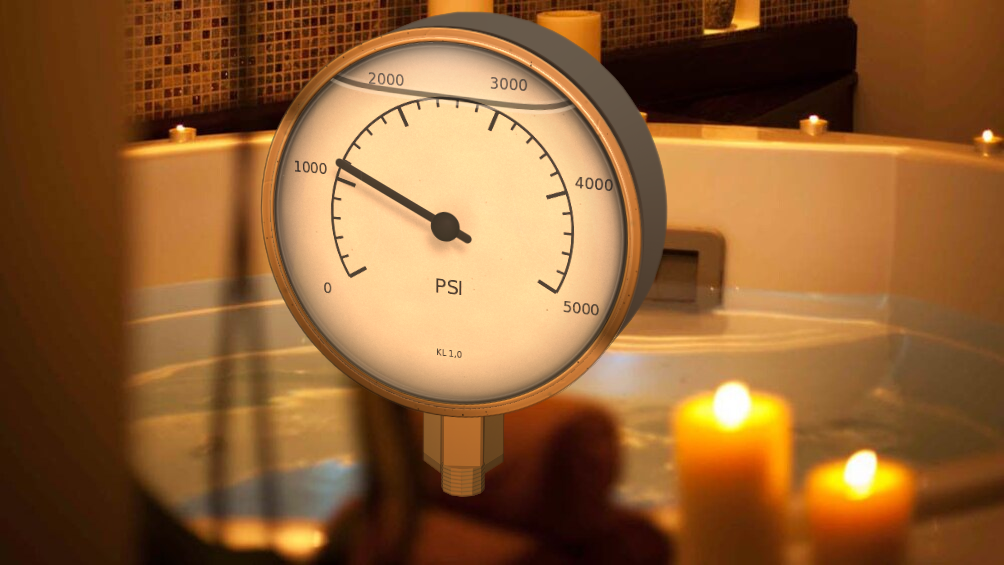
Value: {"value": 1200, "unit": "psi"}
